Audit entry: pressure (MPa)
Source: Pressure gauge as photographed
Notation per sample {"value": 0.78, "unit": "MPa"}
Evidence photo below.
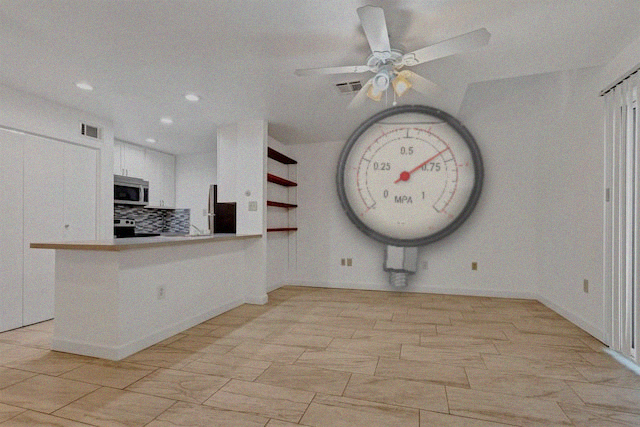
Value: {"value": 0.7, "unit": "MPa"}
